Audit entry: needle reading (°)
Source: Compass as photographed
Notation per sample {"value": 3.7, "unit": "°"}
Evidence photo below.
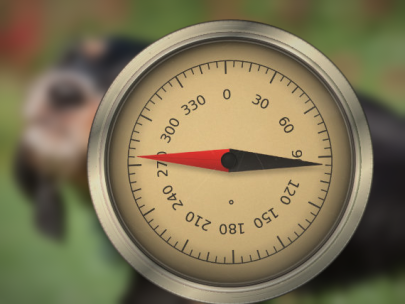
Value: {"value": 275, "unit": "°"}
